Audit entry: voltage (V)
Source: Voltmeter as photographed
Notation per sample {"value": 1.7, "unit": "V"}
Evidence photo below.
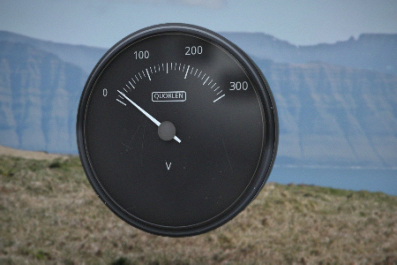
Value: {"value": 20, "unit": "V"}
